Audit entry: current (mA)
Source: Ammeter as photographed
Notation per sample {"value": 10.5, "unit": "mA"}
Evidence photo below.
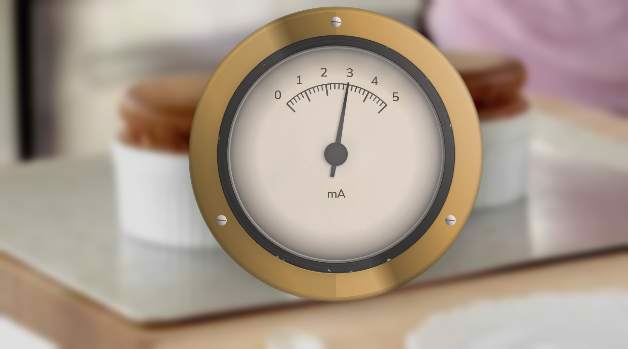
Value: {"value": 3, "unit": "mA"}
